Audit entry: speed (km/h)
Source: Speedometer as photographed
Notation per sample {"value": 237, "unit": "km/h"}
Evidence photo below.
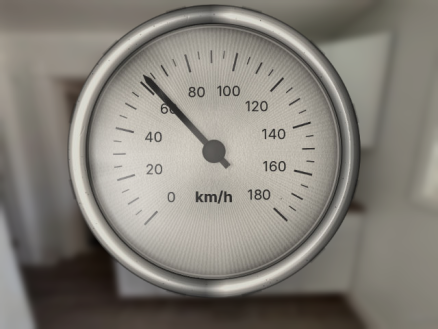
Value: {"value": 62.5, "unit": "km/h"}
